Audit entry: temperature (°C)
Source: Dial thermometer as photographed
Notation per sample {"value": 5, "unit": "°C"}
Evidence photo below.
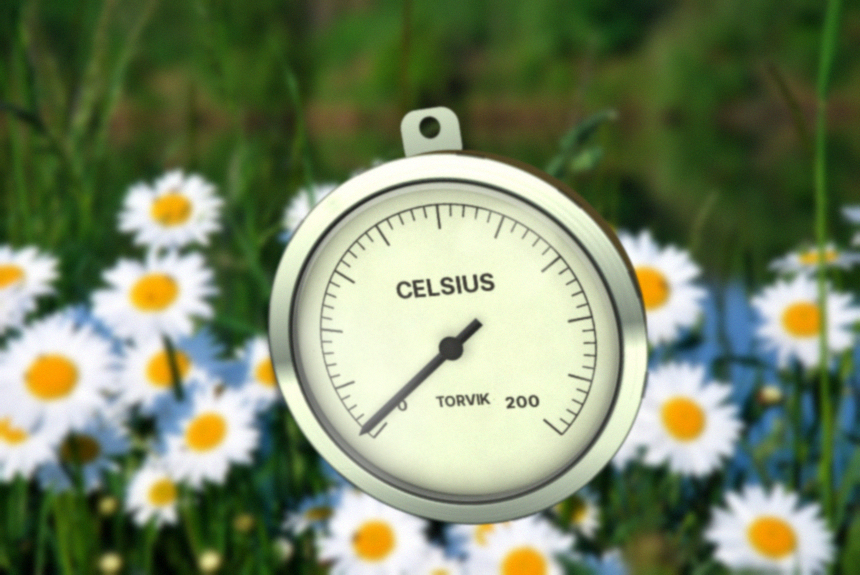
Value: {"value": 4, "unit": "°C"}
